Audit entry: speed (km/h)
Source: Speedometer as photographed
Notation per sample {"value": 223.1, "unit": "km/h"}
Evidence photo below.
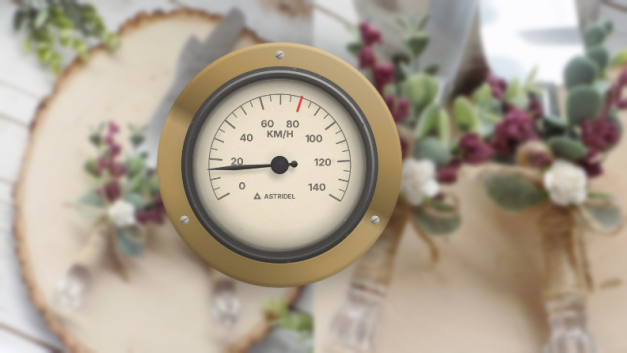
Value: {"value": 15, "unit": "km/h"}
